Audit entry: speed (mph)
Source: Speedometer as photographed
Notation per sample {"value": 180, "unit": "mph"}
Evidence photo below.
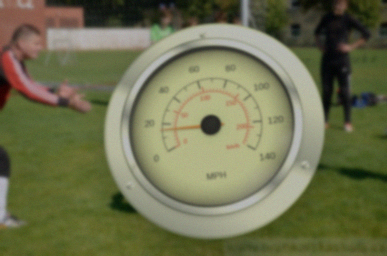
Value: {"value": 15, "unit": "mph"}
